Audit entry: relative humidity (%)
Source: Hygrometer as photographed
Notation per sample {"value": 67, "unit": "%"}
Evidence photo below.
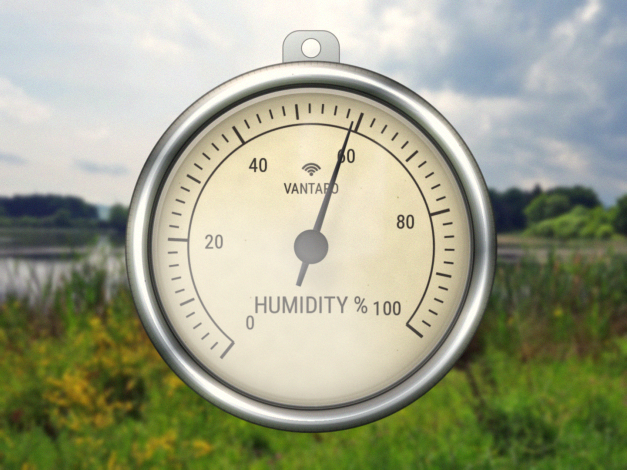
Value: {"value": 59, "unit": "%"}
